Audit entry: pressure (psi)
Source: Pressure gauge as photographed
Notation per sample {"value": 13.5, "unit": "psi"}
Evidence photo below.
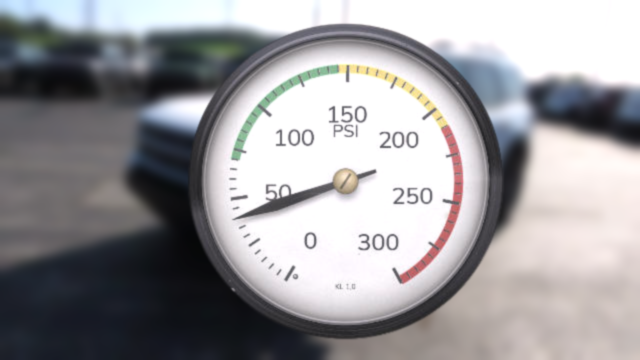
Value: {"value": 40, "unit": "psi"}
